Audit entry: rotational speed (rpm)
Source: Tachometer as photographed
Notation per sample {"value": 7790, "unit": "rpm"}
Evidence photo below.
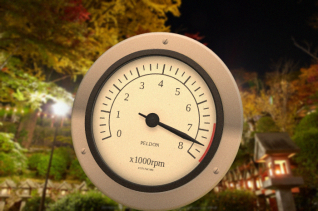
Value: {"value": 7500, "unit": "rpm"}
